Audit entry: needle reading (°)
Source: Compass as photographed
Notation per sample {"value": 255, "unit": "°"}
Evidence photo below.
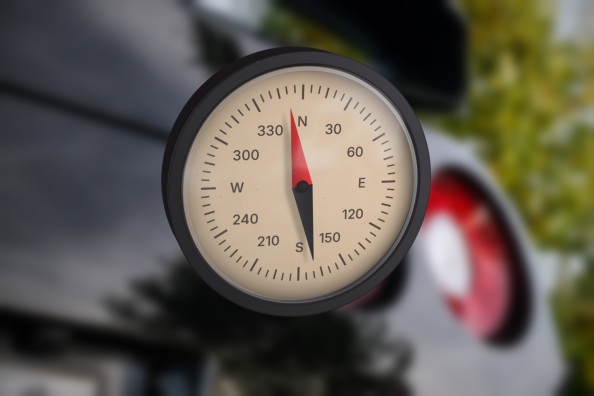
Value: {"value": 350, "unit": "°"}
